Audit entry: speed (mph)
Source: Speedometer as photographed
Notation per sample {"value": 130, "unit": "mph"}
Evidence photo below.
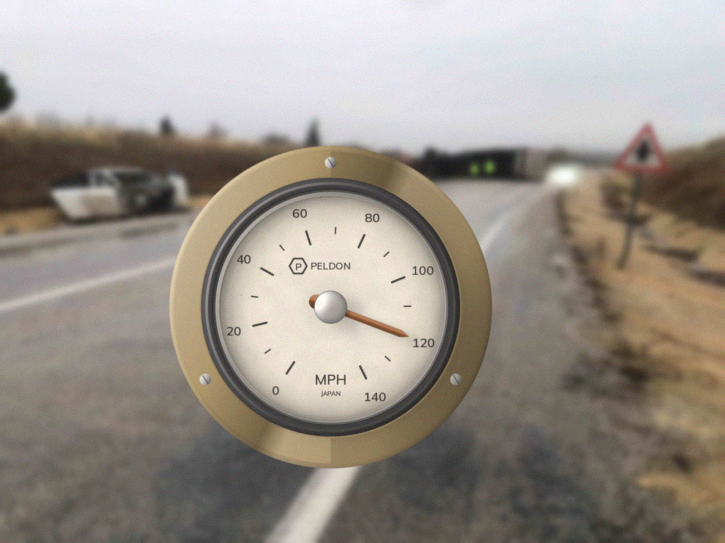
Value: {"value": 120, "unit": "mph"}
